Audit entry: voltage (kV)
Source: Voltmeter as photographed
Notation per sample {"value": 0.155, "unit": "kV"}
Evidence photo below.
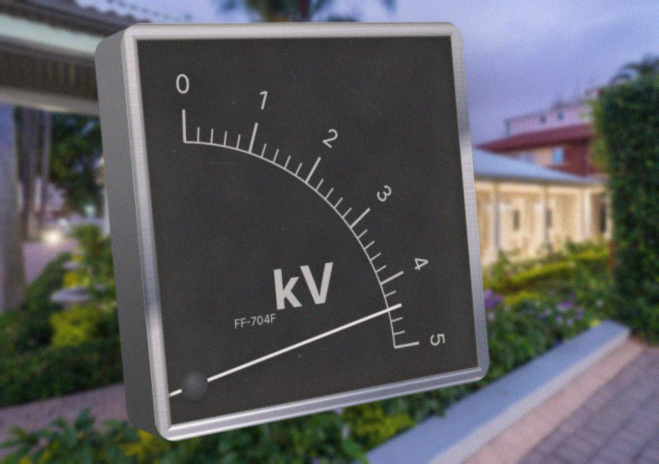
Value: {"value": 4.4, "unit": "kV"}
